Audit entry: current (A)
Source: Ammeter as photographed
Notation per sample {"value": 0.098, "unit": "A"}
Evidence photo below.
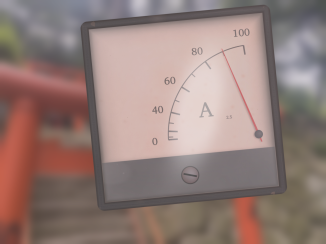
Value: {"value": 90, "unit": "A"}
